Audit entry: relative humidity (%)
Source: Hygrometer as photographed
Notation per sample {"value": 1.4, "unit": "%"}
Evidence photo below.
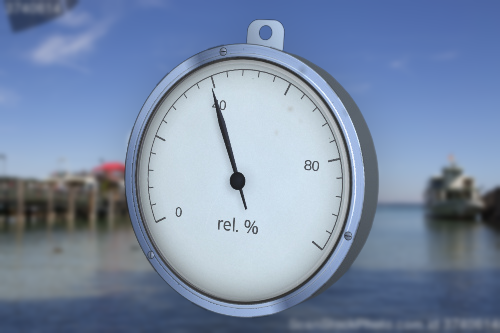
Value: {"value": 40, "unit": "%"}
